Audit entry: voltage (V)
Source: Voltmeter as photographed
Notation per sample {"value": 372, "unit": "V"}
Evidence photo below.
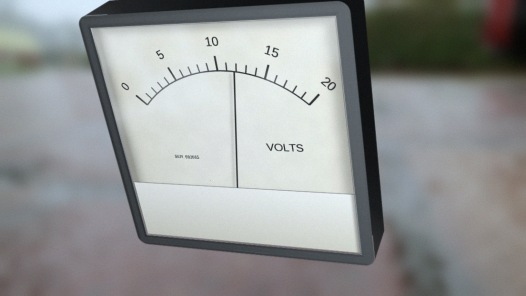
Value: {"value": 12, "unit": "V"}
